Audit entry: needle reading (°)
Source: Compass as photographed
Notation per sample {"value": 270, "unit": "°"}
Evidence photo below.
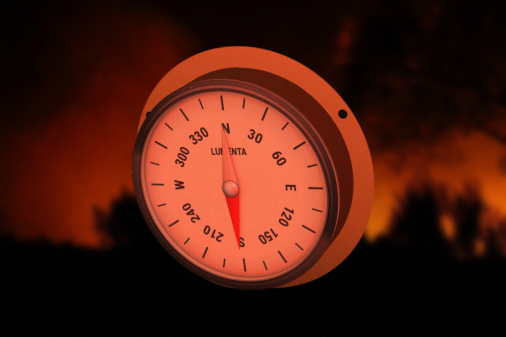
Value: {"value": 180, "unit": "°"}
